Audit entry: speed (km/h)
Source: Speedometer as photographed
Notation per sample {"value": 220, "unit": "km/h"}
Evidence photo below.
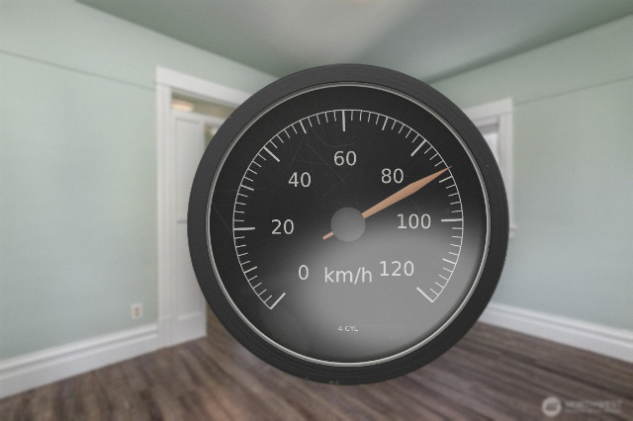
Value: {"value": 88, "unit": "km/h"}
